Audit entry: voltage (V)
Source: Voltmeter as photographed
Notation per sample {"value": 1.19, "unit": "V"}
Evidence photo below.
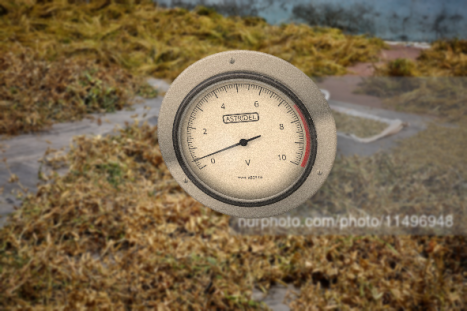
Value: {"value": 0.5, "unit": "V"}
